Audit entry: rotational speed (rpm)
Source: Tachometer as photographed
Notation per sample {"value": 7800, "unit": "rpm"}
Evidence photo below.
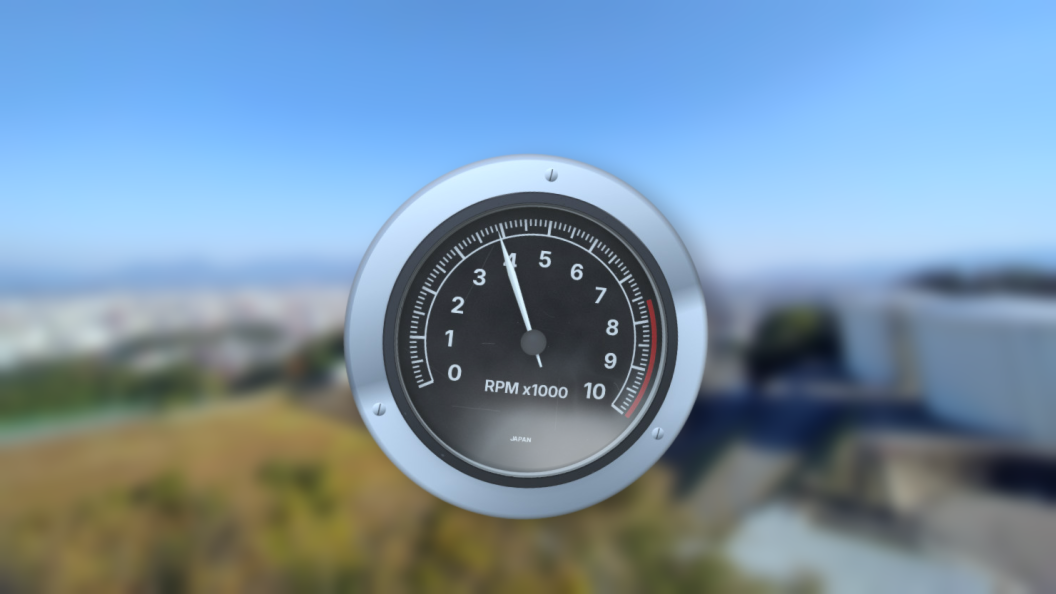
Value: {"value": 3900, "unit": "rpm"}
